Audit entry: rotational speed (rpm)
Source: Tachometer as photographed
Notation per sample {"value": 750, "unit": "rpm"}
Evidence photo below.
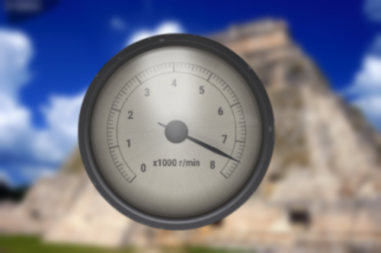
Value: {"value": 7500, "unit": "rpm"}
